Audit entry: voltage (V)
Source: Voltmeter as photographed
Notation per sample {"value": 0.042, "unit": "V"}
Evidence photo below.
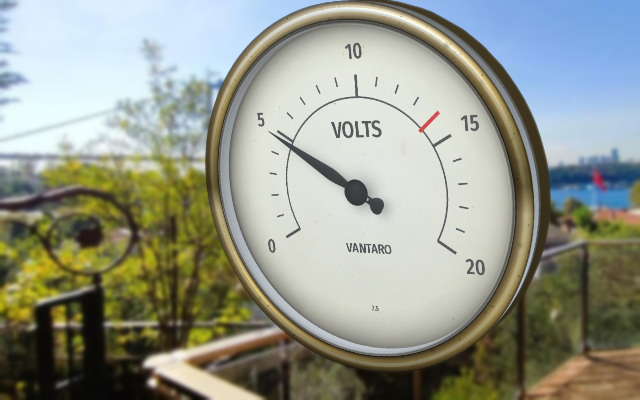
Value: {"value": 5, "unit": "V"}
